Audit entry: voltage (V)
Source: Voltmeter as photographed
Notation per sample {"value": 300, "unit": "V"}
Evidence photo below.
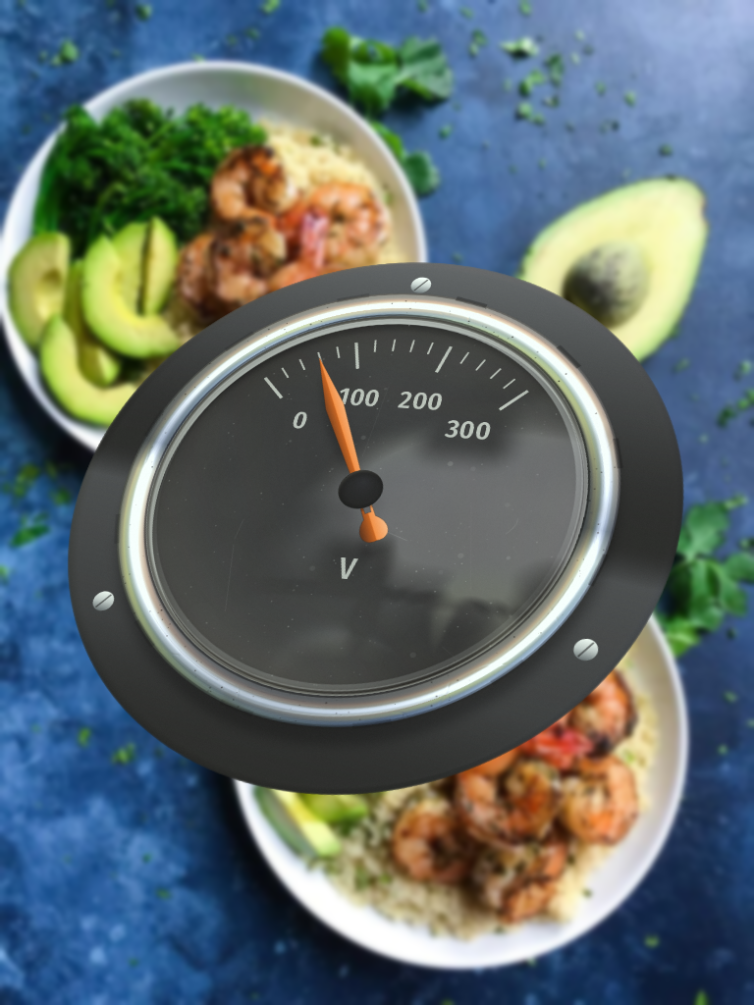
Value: {"value": 60, "unit": "V"}
